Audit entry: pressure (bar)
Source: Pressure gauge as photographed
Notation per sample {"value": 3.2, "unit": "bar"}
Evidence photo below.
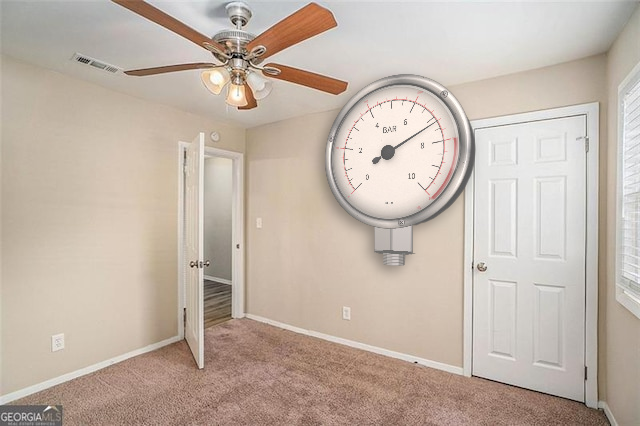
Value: {"value": 7.25, "unit": "bar"}
